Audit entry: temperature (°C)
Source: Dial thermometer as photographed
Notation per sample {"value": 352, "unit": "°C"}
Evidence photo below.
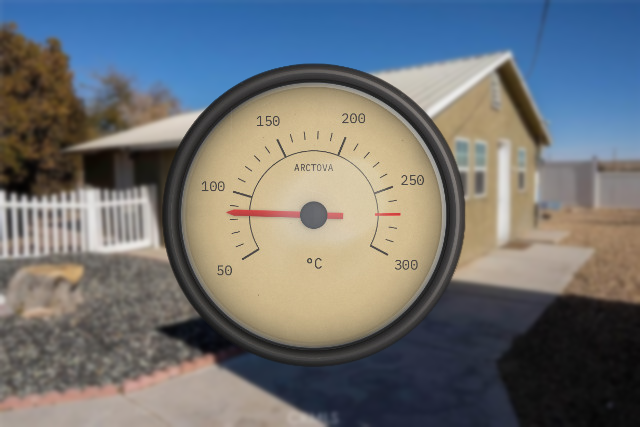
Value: {"value": 85, "unit": "°C"}
